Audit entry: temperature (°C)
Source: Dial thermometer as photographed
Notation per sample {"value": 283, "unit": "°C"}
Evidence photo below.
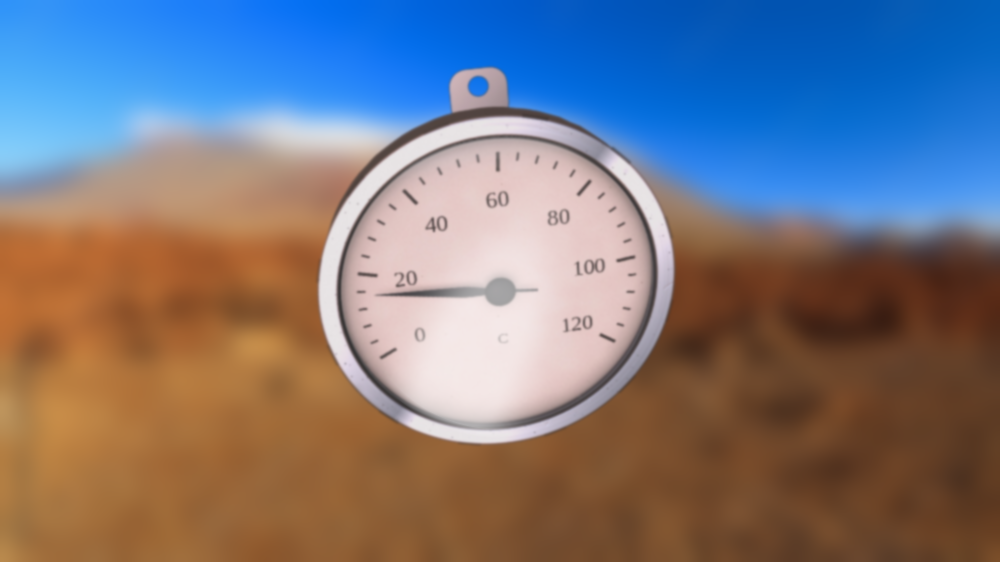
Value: {"value": 16, "unit": "°C"}
